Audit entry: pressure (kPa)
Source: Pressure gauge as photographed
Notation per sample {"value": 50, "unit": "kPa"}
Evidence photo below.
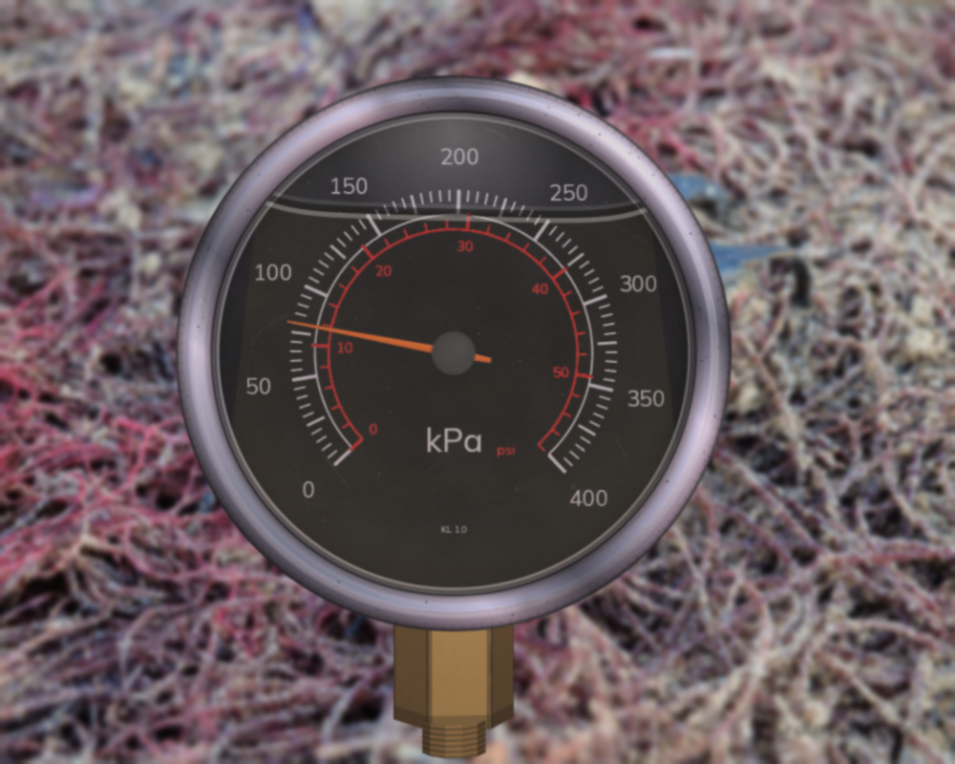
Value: {"value": 80, "unit": "kPa"}
